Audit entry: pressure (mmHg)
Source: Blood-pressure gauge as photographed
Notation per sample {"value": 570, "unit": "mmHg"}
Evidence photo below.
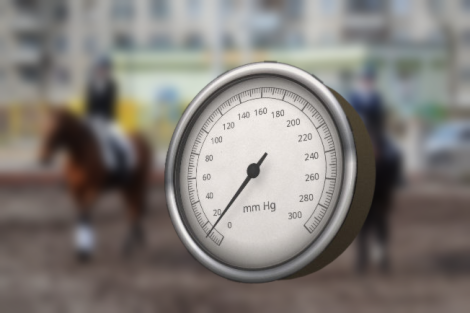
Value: {"value": 10, "unit": "mmHg"}
